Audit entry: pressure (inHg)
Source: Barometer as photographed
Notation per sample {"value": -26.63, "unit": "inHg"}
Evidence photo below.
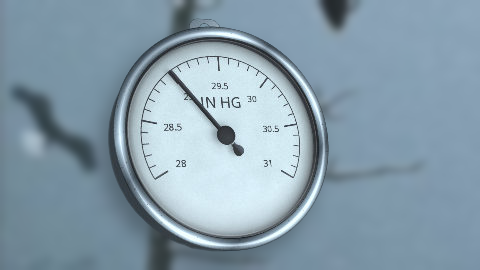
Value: {"value": 29, "unit": "inHg"}
